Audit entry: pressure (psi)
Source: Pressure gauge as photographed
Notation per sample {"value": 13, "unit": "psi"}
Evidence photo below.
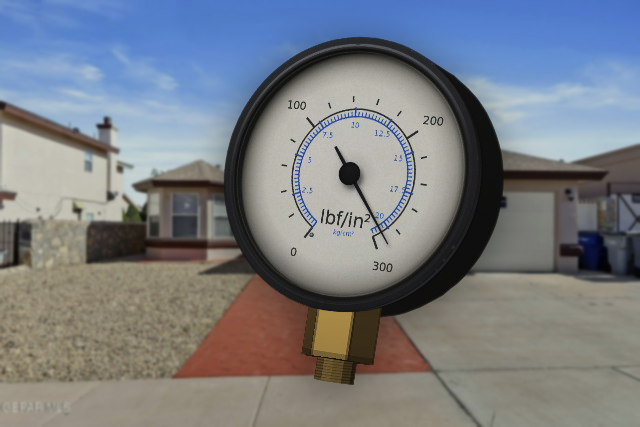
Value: {"value": 290, "unit": "psi"}
